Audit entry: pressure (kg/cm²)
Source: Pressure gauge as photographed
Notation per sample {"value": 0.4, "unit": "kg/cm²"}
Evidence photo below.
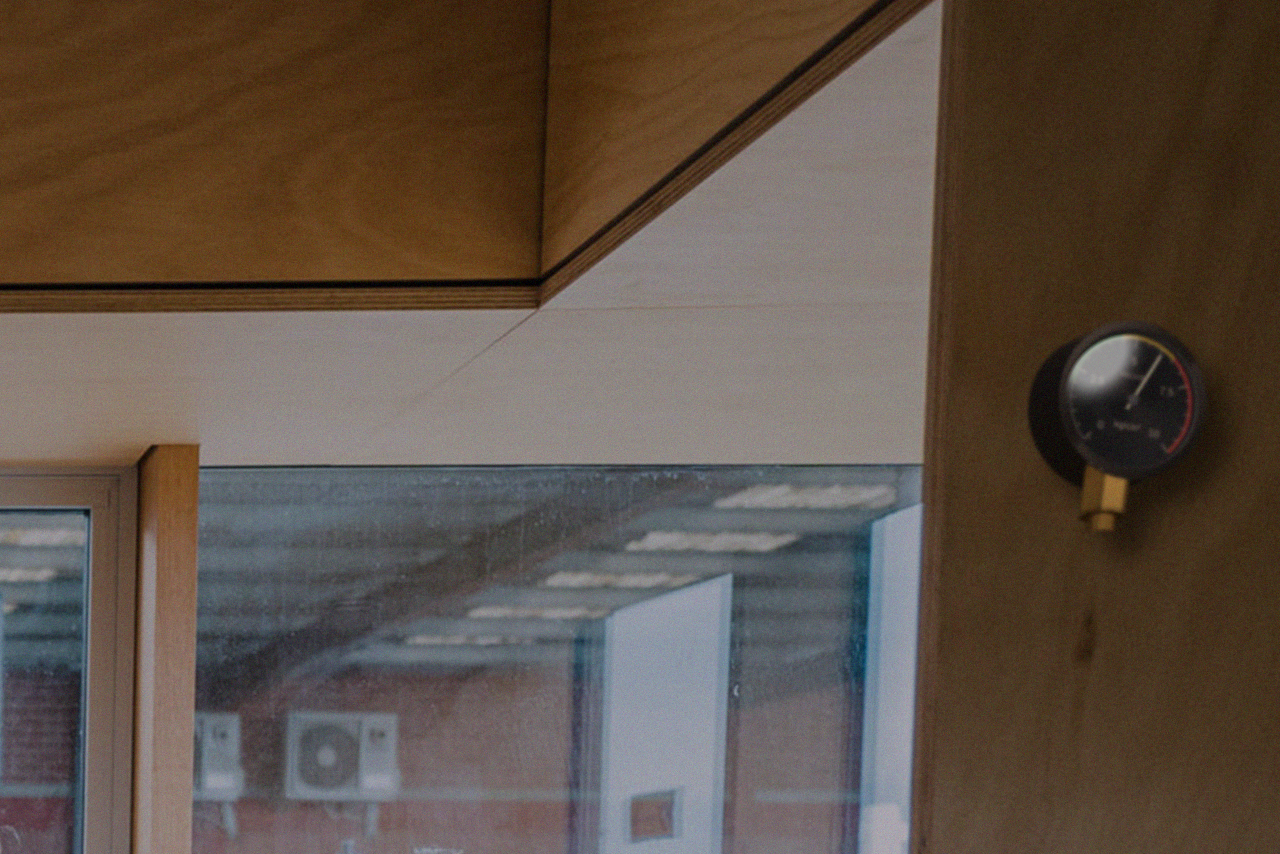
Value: {"value": 6, "unit": "kg/cm²"}
